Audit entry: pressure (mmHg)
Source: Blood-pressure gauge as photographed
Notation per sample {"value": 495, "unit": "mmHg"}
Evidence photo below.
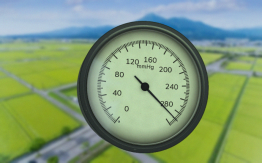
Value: {"value": 290, "unit": "mmHg"}
